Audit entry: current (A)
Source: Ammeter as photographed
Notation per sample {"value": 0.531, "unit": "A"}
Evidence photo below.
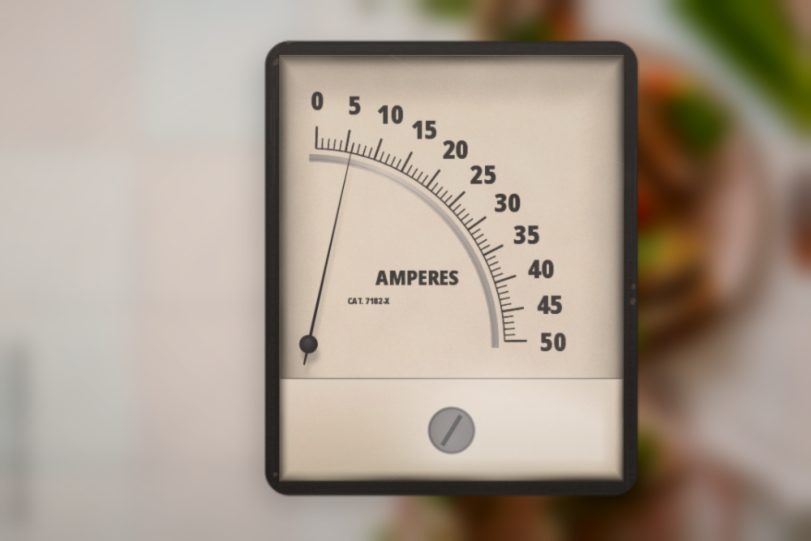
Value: {"value": 6, "unit": "A"}
